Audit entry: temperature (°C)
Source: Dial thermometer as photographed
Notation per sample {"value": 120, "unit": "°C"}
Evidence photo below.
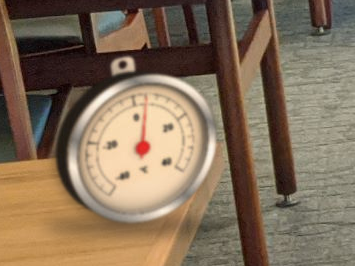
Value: {"value": 4, "unit": "°C"}
